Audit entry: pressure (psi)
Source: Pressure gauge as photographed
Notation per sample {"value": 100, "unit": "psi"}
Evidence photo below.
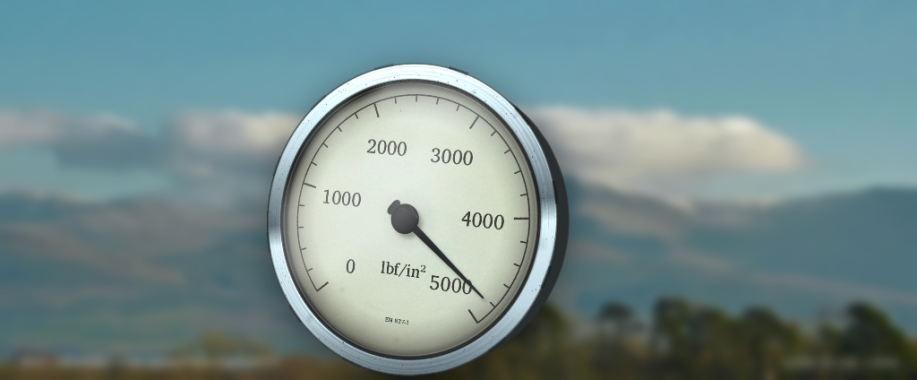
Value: {"value": 4800, "unit": "psi"}
